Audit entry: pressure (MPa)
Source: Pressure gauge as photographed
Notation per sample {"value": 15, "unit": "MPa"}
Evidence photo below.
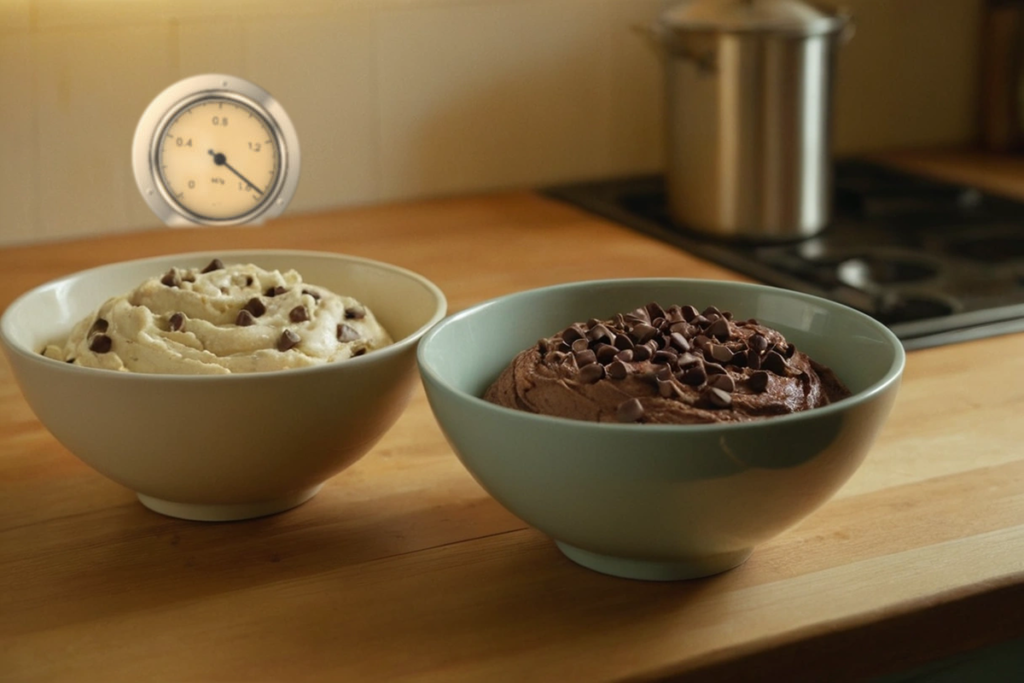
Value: {"value": 1.55, "unit": "MPa"}
